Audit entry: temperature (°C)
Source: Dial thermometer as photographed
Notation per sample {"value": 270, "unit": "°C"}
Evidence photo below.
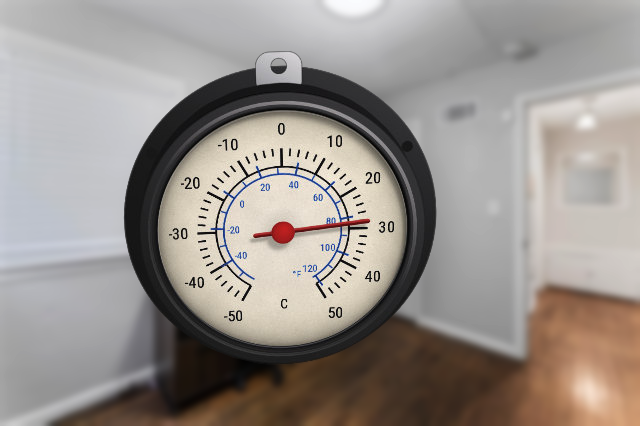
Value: {"value": 28, "unit": "°C"}
